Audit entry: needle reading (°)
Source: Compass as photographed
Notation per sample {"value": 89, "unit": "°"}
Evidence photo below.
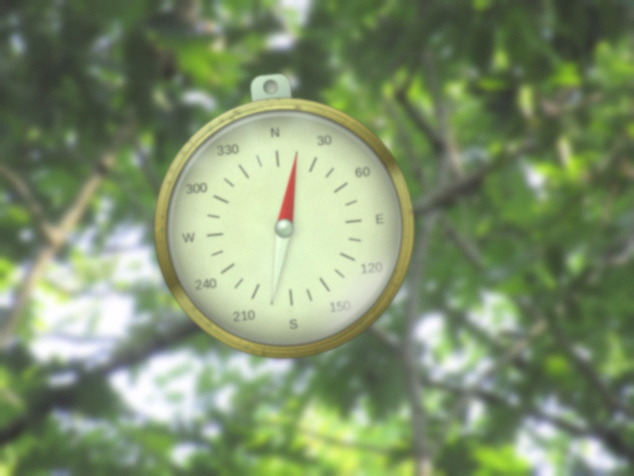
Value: {"value": 15, "unit": "°"}
